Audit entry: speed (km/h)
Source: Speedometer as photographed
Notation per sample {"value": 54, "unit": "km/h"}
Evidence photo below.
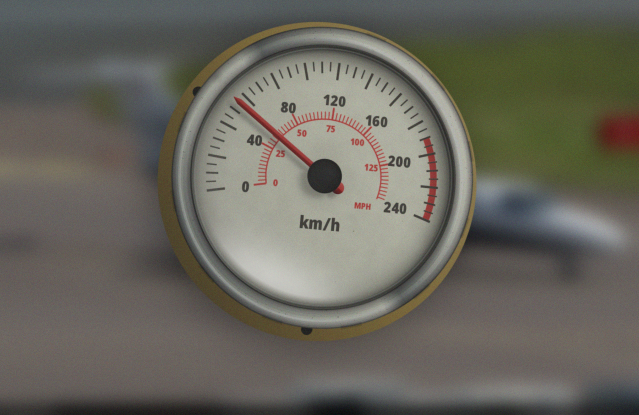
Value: {"value": 55, "unit": "km/h"}
